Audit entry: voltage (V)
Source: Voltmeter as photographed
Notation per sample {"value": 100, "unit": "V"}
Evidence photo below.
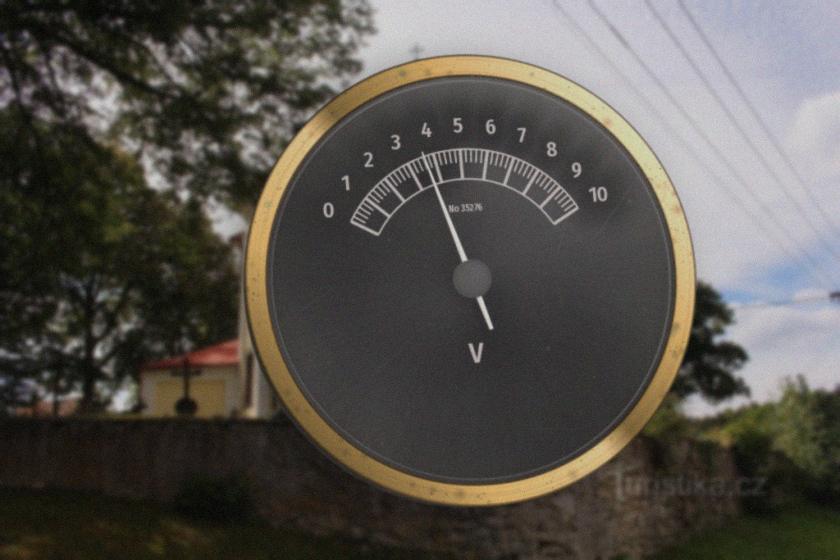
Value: {"value": 3.6, "unit": "V"}
